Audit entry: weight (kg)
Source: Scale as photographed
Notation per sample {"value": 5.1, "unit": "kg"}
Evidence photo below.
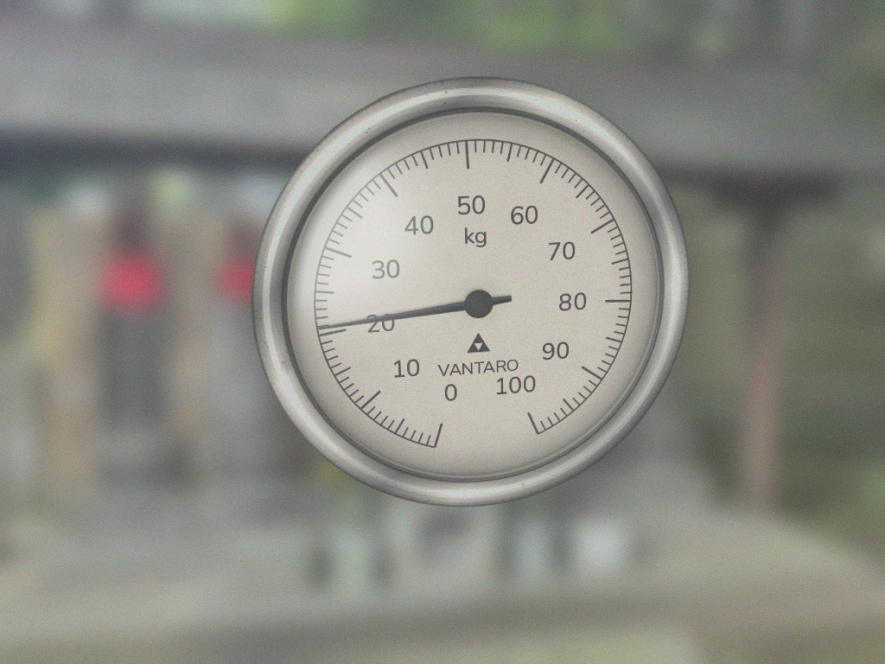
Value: {"value": 21, "unit": "kg"}
